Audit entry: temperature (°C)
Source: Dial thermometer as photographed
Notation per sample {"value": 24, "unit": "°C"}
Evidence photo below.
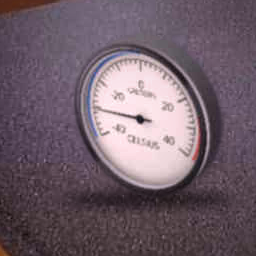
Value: {"value": -30, "unit": "°C"}
